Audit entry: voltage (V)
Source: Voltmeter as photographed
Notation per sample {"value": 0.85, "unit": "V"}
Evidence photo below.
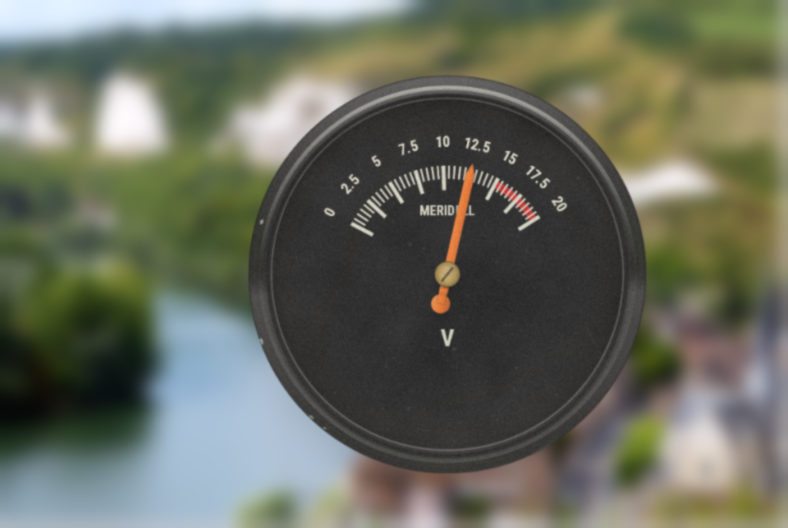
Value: {"value": 12.5, "unit": "V"}
